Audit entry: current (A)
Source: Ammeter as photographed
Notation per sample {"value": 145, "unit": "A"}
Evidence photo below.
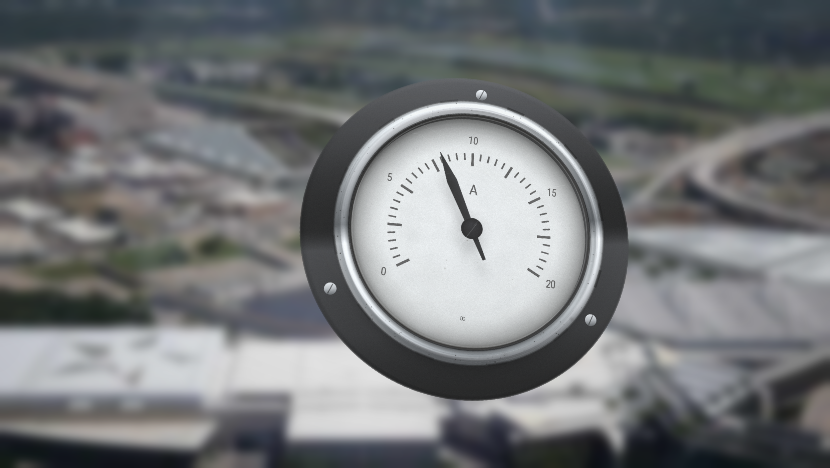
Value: {"value": 8, "unit": "A"}
